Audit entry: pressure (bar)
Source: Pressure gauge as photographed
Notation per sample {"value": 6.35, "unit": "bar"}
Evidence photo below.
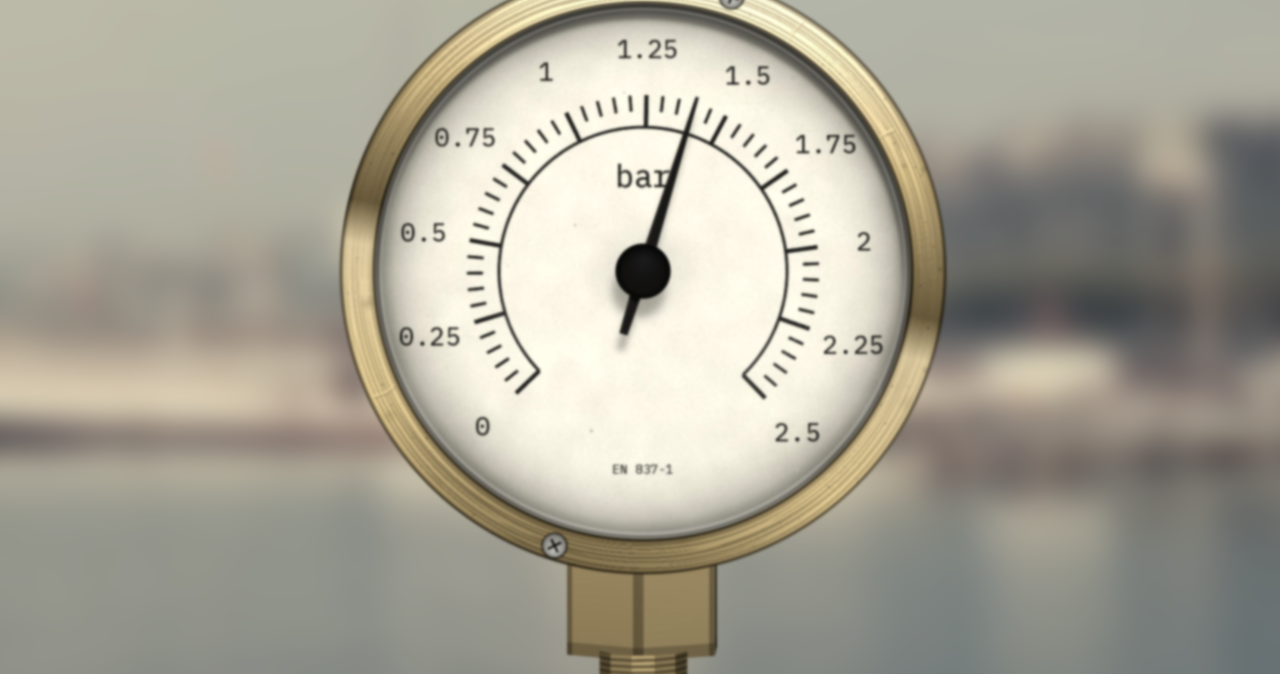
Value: {"value": 1.4, "unit": "bar"}
